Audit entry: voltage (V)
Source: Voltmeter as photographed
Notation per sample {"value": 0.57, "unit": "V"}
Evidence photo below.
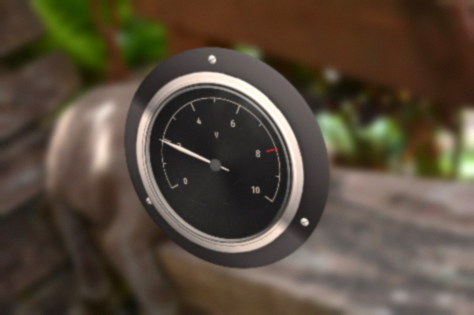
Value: {"value": 2, "unit": "V"}
